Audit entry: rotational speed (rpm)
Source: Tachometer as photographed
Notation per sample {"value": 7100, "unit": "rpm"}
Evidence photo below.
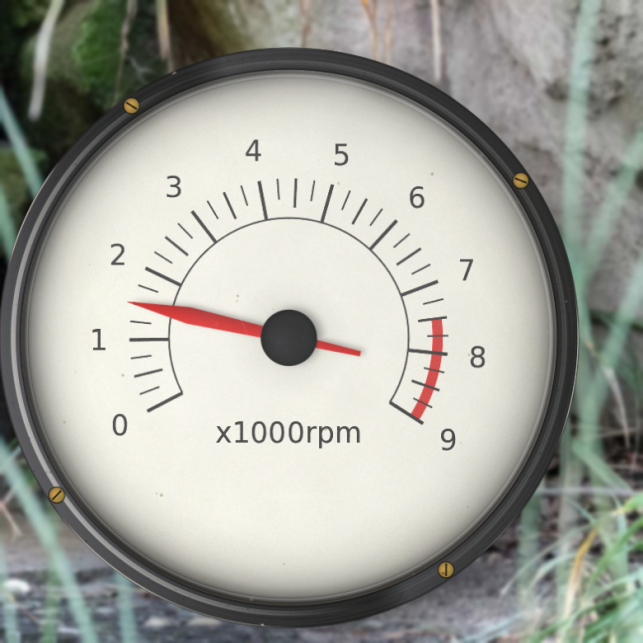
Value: {"value": 1500, "unit": "rpm"}
